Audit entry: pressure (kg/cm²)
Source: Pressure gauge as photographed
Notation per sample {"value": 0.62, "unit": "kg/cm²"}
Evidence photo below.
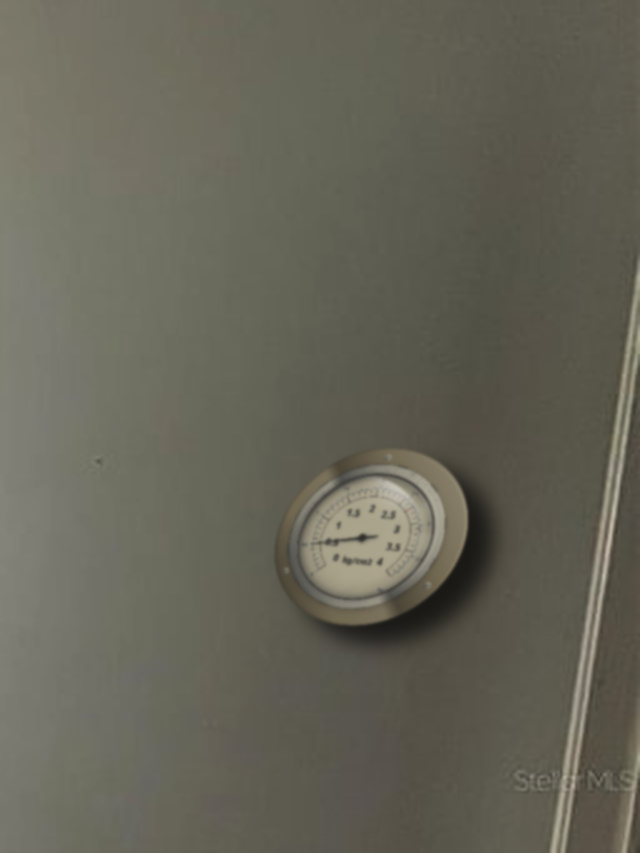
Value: {"value": 0.5, "unit": "kg/cm²"}
